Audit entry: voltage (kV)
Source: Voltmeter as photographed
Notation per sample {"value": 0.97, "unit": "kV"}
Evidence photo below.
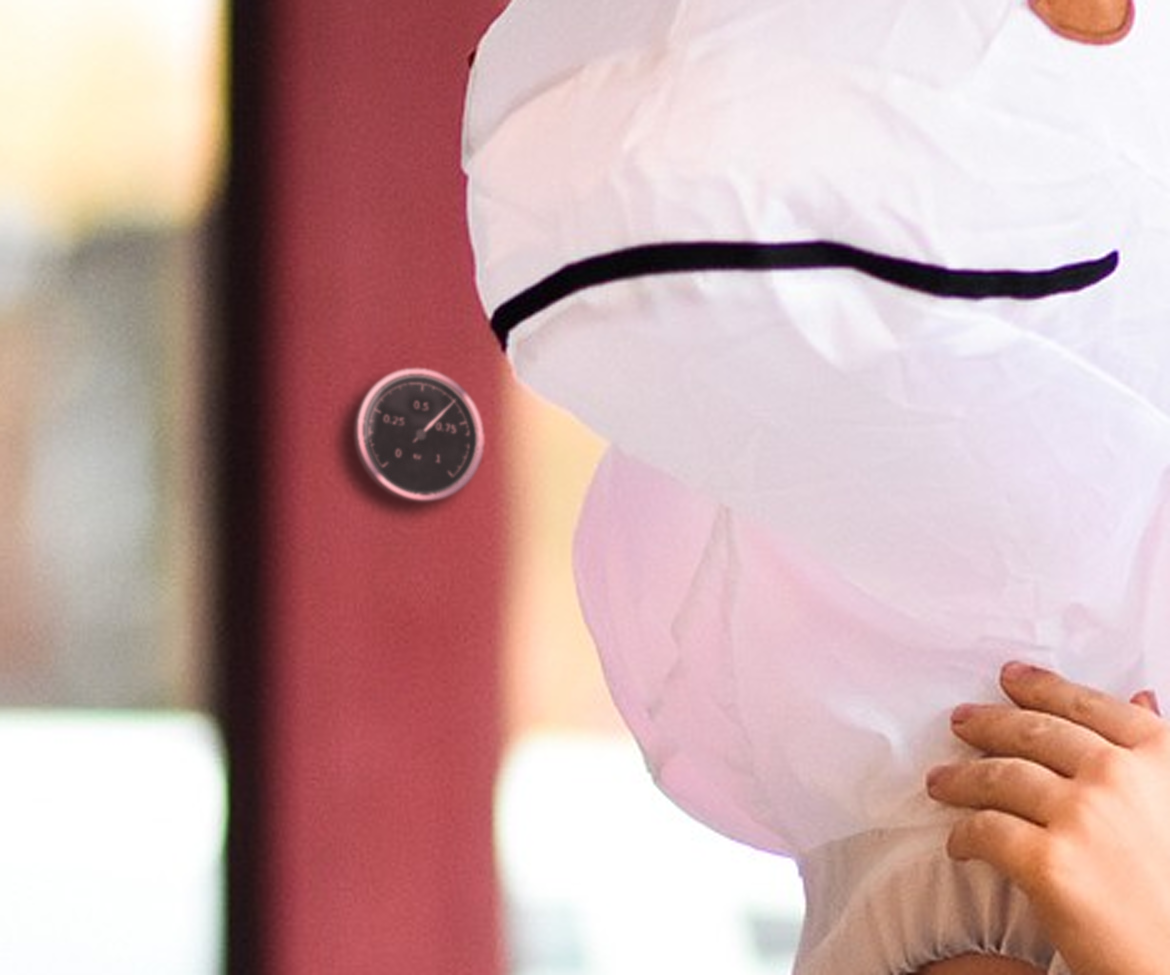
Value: {"value": 0.65, "unit": "kV"}
